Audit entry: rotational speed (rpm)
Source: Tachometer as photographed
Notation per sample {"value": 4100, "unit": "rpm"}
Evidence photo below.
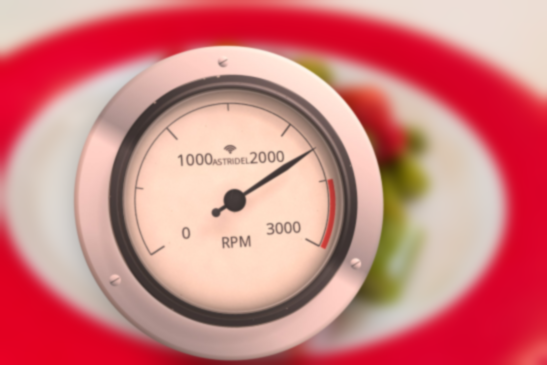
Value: {"value": 2250, "unit": "rpm"}
